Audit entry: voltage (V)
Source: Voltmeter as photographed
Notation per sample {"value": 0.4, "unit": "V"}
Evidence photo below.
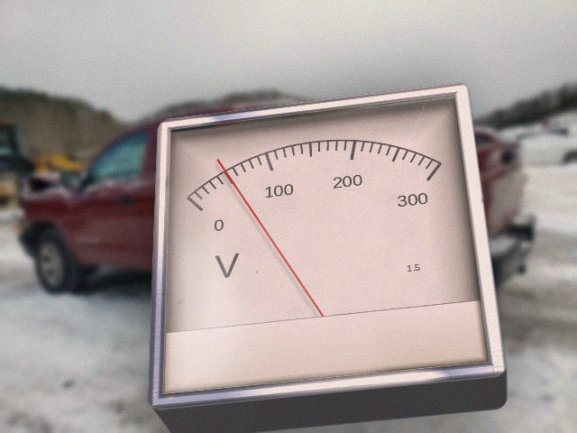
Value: {"value": 50, "unit": "V"}
